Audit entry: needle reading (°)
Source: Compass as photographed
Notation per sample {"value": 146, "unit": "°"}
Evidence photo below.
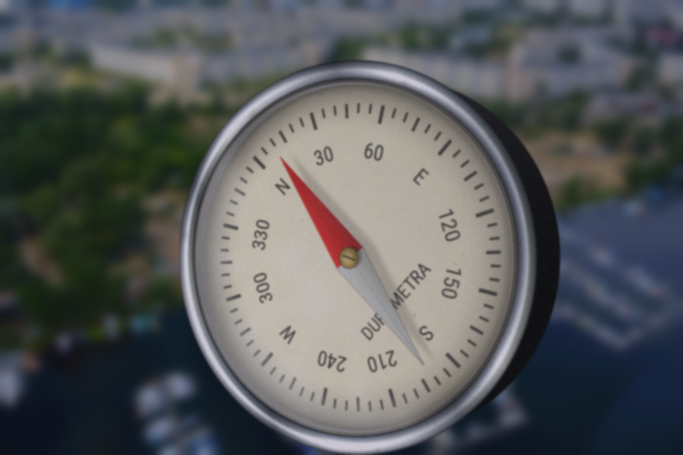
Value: {"value": 10, "unit": "°"}
